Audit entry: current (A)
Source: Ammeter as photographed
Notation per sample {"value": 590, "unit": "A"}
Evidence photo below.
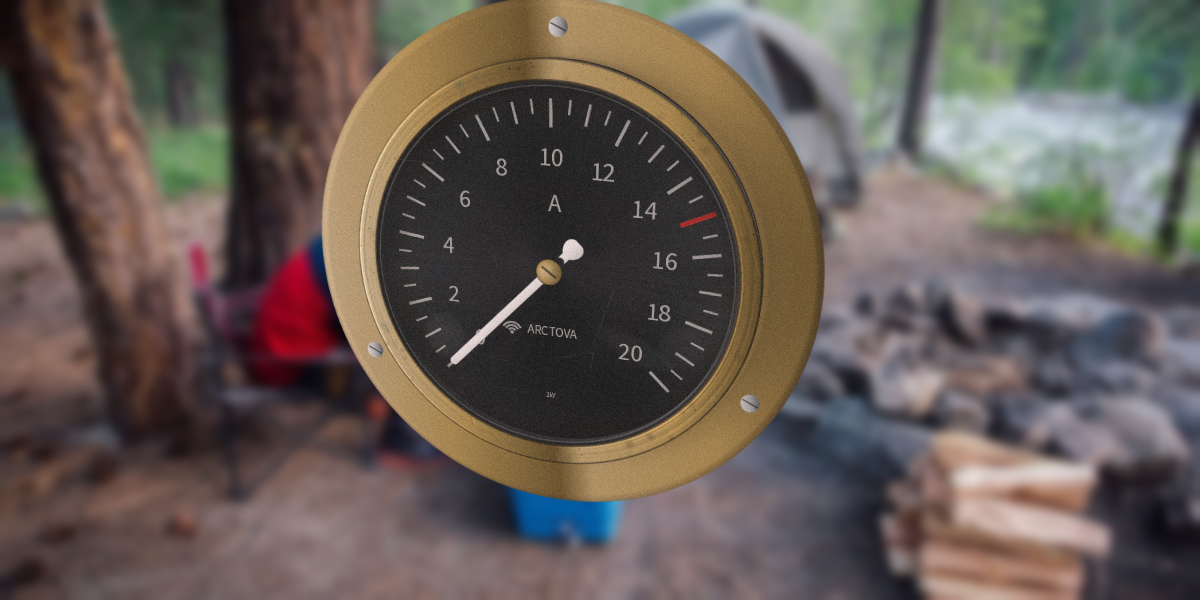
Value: {"value": 0, "unit": "A"}
